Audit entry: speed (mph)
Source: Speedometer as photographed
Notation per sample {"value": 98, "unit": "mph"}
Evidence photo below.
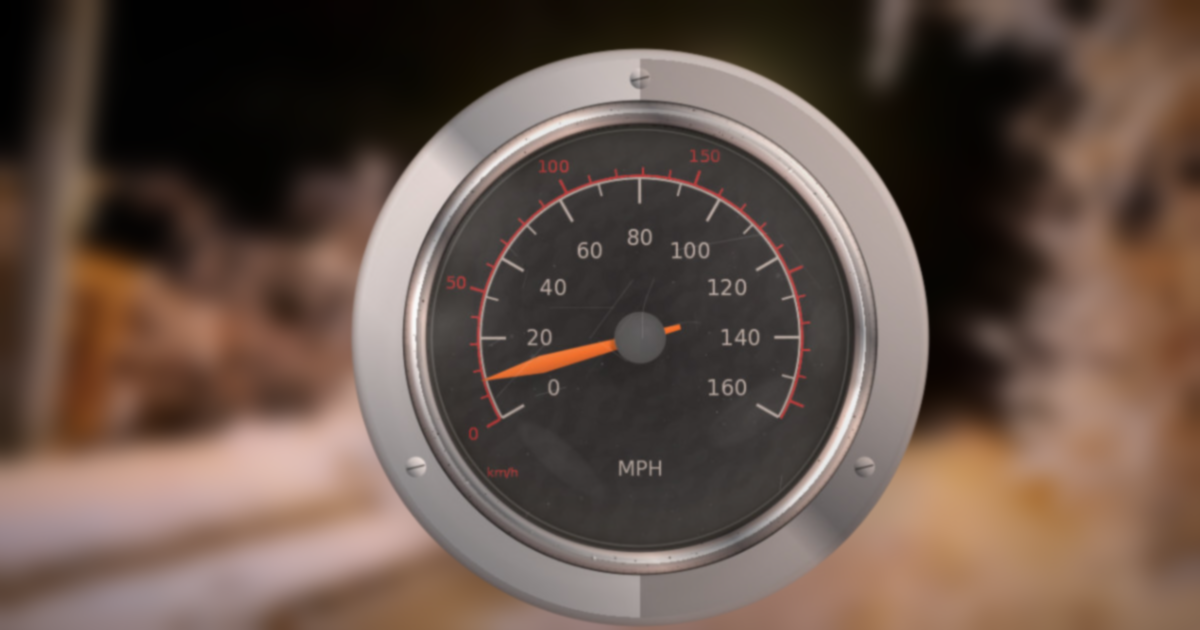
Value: {"value": 10, "unit": "mph"}
